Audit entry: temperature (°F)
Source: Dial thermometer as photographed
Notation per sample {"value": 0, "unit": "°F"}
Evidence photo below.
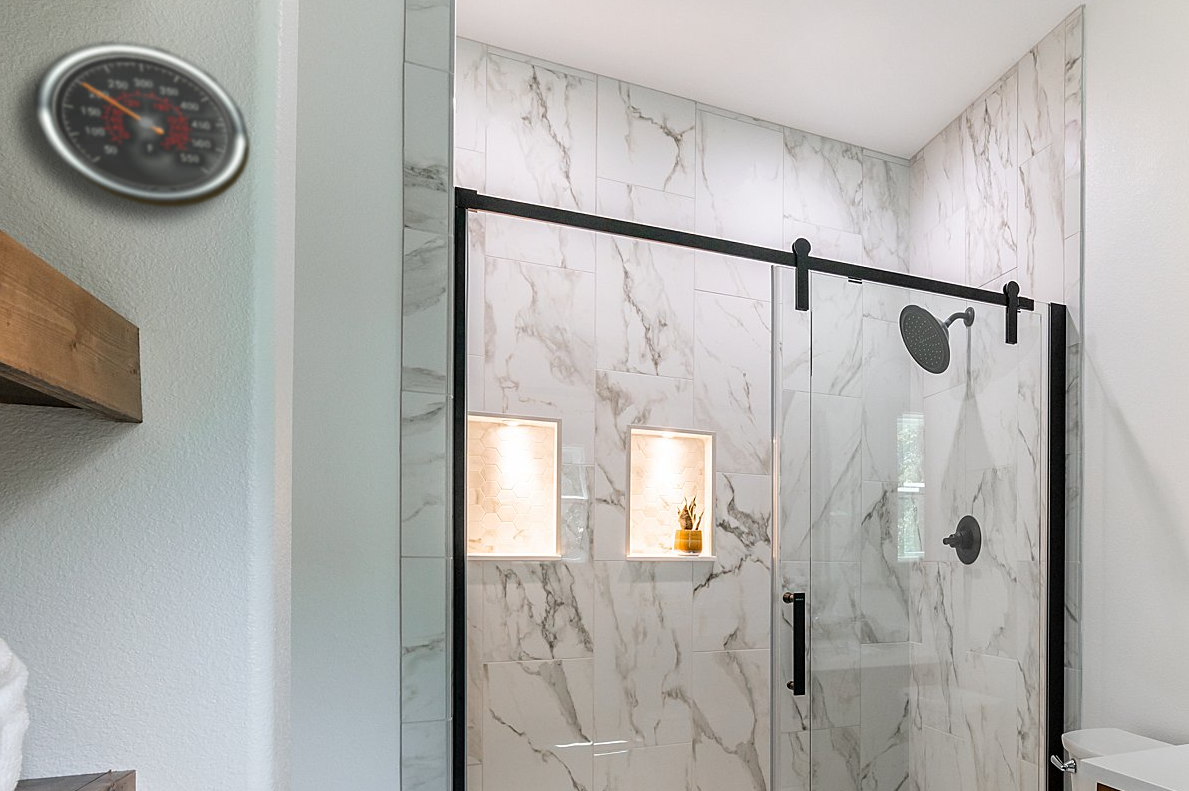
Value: {"value": 200, "unit": "°F"}
